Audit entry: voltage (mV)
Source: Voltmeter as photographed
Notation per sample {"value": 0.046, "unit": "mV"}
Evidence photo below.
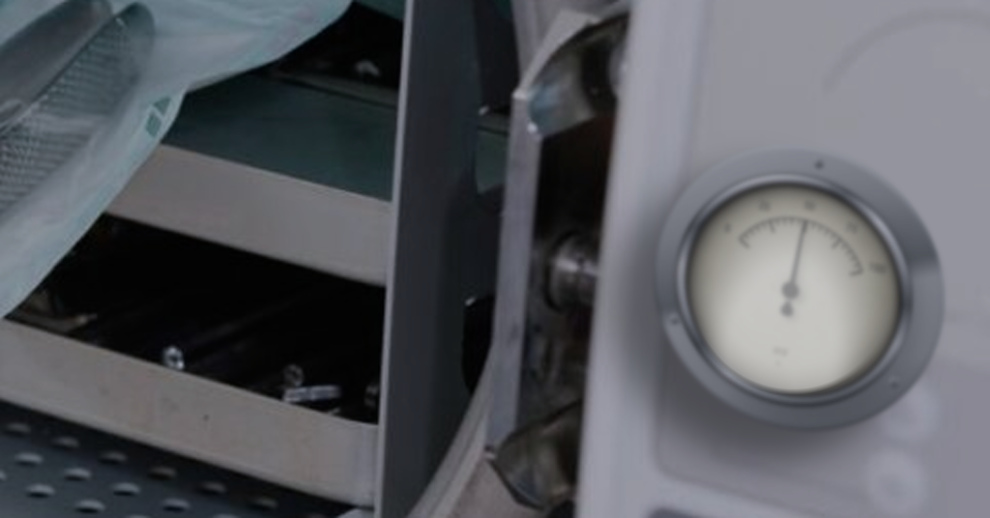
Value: {"value": 50, "unit": "mV"}
